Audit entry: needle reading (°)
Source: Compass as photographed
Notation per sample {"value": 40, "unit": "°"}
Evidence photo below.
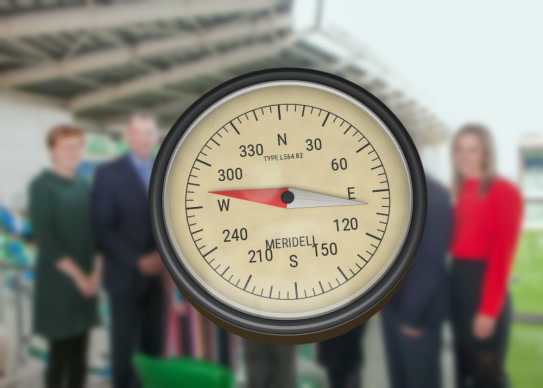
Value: {"value": 280, "unit": "°"}
